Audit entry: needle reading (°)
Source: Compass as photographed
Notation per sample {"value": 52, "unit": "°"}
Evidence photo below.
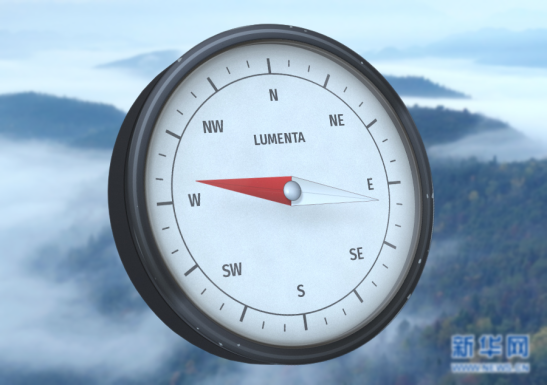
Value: {"value": 280, "unit": "°"}
